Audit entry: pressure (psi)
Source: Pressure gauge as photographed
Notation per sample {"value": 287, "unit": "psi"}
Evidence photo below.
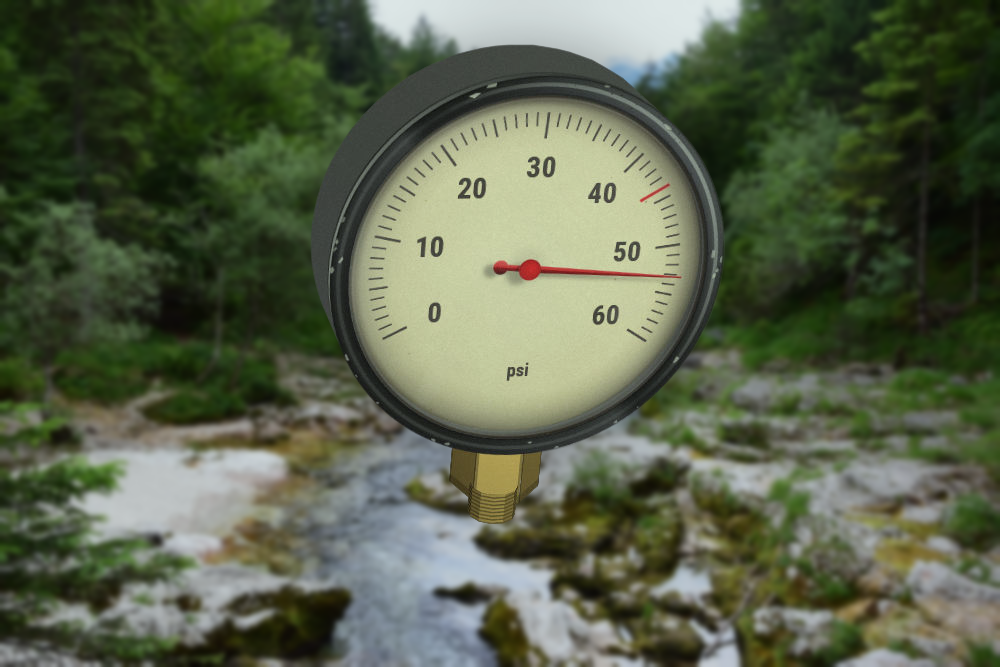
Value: {"value": 53, "unit": "psi"}
